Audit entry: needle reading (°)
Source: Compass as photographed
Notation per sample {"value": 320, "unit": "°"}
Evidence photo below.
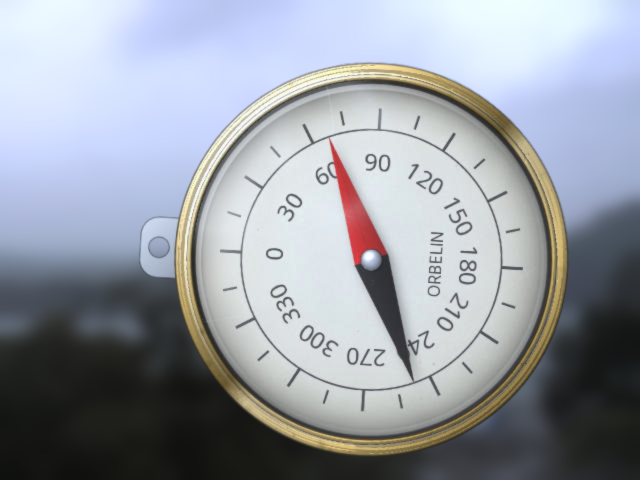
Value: {"value": 67.5, "unit": "°"}
